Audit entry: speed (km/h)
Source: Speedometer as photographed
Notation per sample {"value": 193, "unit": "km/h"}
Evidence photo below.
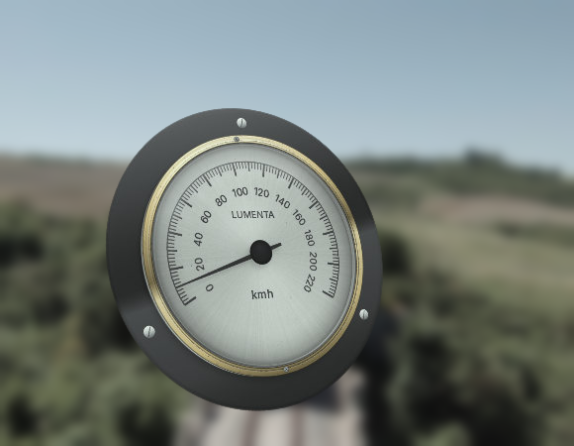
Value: {"value": 10, "unit": "km/h"}
